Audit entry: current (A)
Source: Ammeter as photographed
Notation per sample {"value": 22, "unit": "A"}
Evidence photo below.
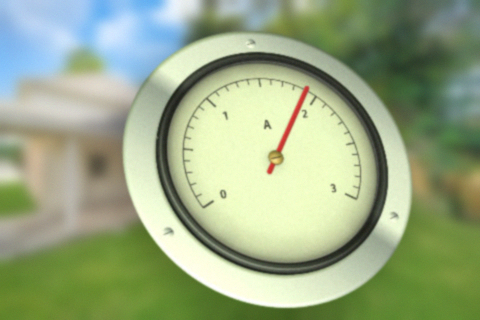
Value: {"value": 1.9, "unit": "A"}
